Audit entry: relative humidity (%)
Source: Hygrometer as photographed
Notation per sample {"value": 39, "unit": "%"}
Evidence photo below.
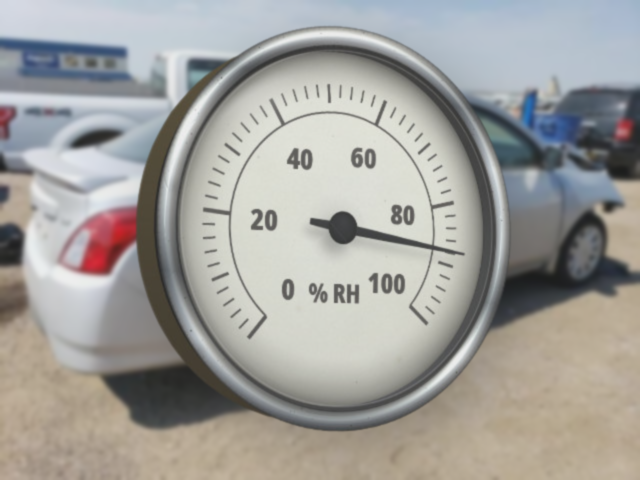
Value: {"value": 88, "unit": "%"}
